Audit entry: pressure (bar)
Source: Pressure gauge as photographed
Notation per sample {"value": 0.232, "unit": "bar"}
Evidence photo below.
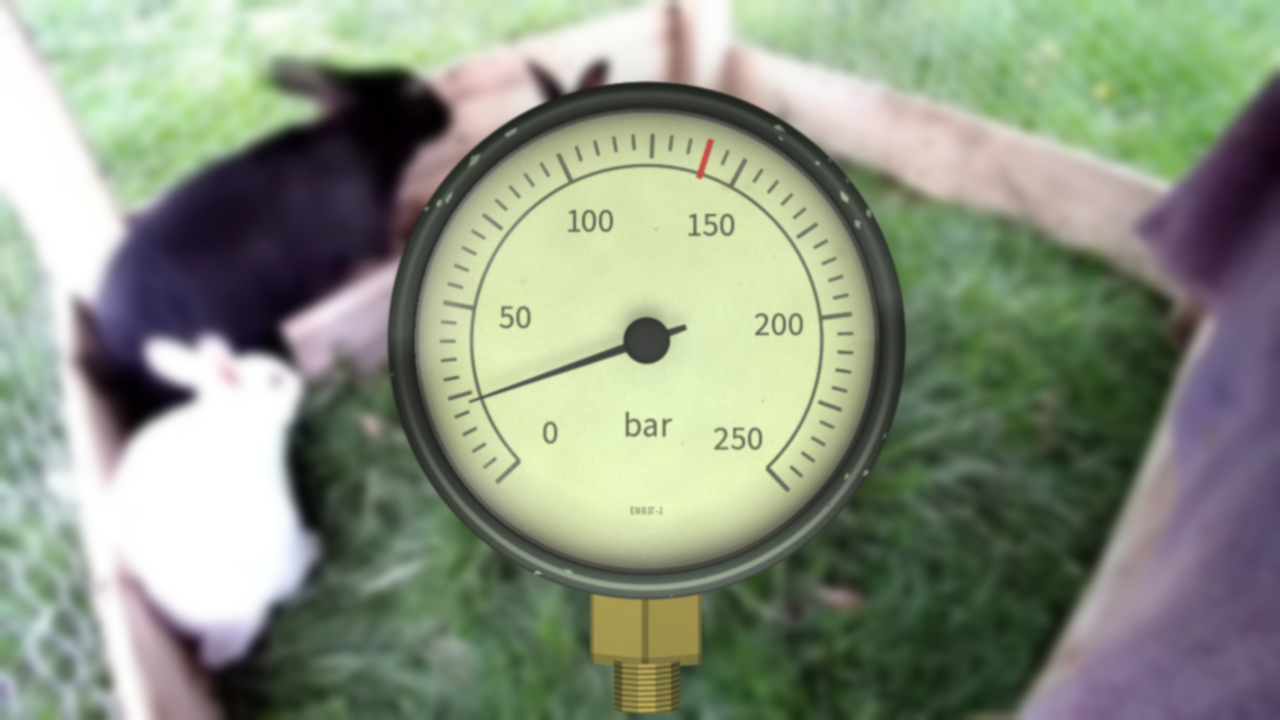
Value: {"value": 22.5, "unit": "bar"}
